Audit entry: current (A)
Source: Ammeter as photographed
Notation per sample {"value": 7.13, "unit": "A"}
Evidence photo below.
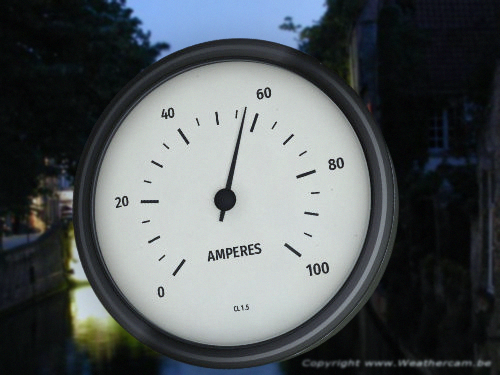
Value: {"value": 57.5, "unit": "A"}
